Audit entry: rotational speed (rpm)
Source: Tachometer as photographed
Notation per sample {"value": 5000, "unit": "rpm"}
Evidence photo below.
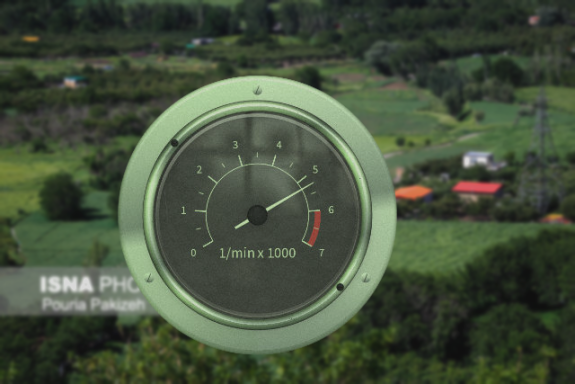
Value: {"value": 5250, "unit": "rpm"}
